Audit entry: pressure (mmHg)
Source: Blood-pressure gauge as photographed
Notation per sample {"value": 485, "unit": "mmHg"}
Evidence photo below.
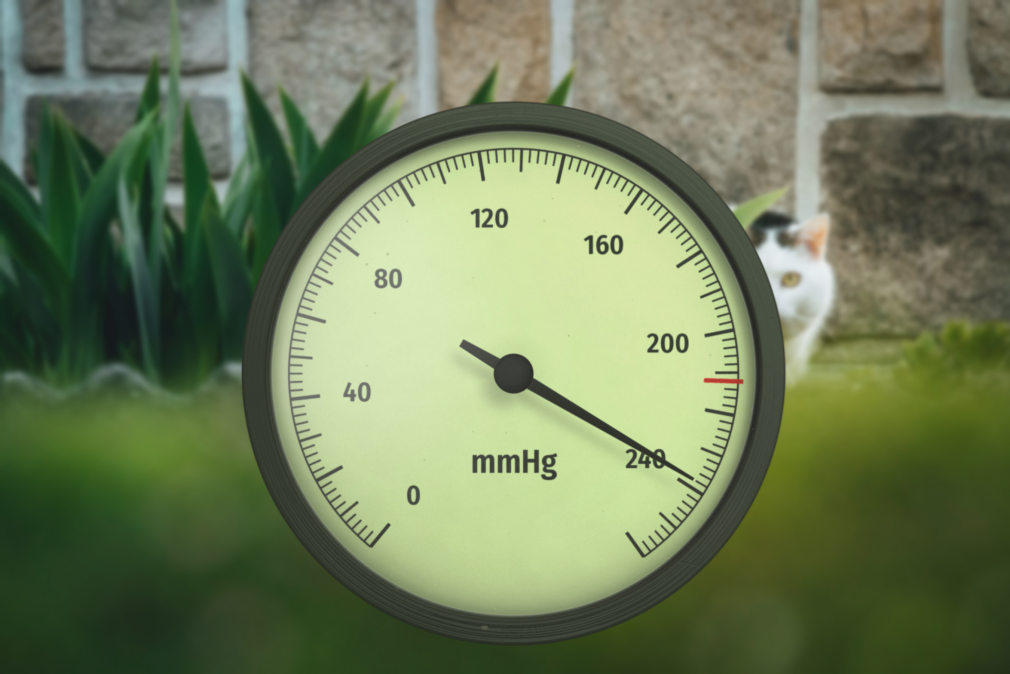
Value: {"value": 238, "unit": "mmHg"}
